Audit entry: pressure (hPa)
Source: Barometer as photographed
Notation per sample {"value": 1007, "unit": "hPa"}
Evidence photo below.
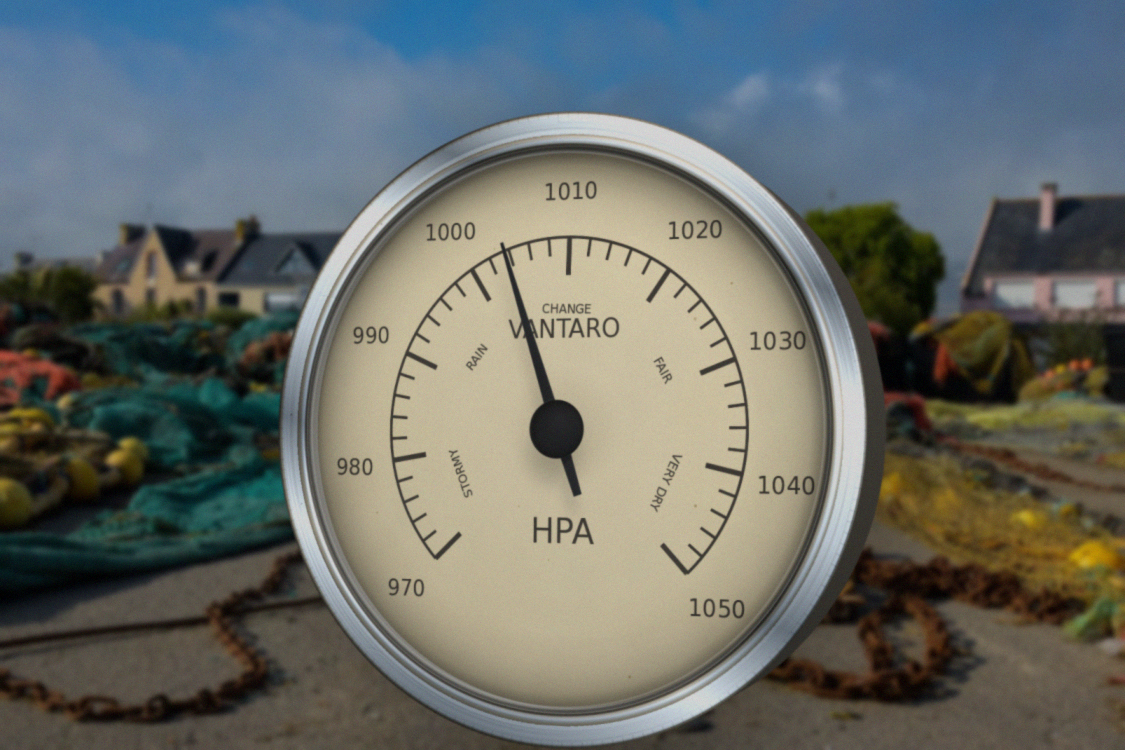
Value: {"value": 1004, "unit": "hPa"}
